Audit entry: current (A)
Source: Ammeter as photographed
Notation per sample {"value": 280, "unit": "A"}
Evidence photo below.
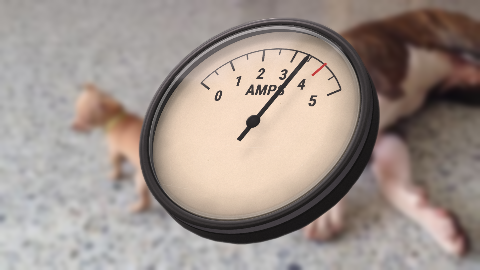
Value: {"value": 3.5, "unit": "A"}
